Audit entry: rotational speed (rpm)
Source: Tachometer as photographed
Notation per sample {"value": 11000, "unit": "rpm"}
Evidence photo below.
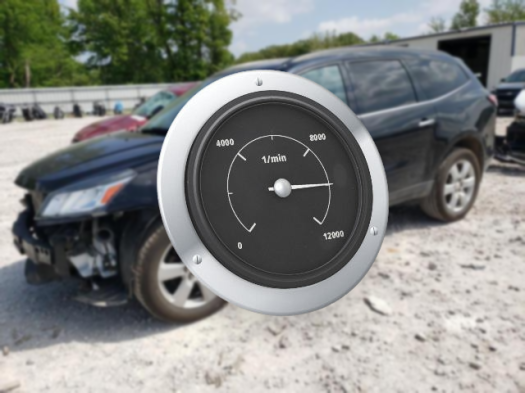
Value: {"value": 10000, "unit": "rpm"}
